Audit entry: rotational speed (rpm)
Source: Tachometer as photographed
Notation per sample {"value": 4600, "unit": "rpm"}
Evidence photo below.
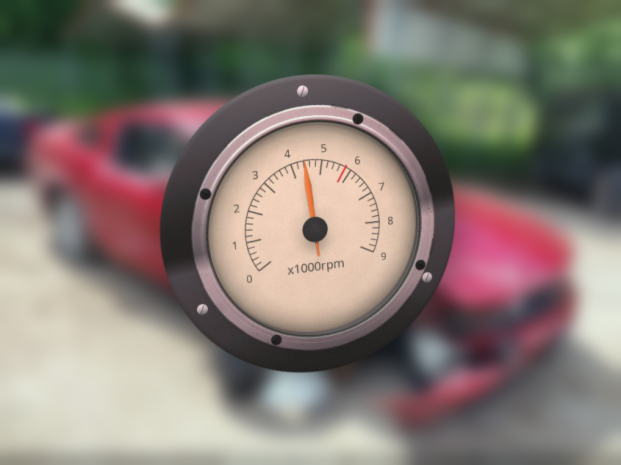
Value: {"value": 4400, "unit": "rpm"}
